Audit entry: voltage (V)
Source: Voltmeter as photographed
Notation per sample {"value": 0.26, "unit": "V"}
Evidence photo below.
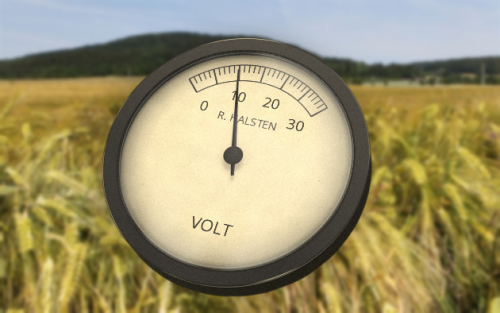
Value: {"value": 10, "unit": "V"}
